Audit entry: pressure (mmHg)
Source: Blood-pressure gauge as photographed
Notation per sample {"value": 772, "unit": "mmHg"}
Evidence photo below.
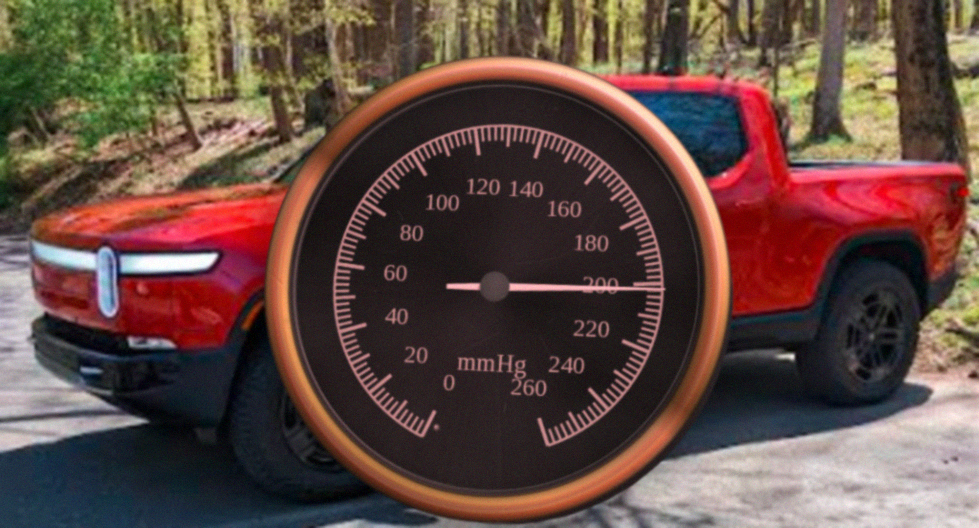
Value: {"value": 202, "unit": "mmHg"}
